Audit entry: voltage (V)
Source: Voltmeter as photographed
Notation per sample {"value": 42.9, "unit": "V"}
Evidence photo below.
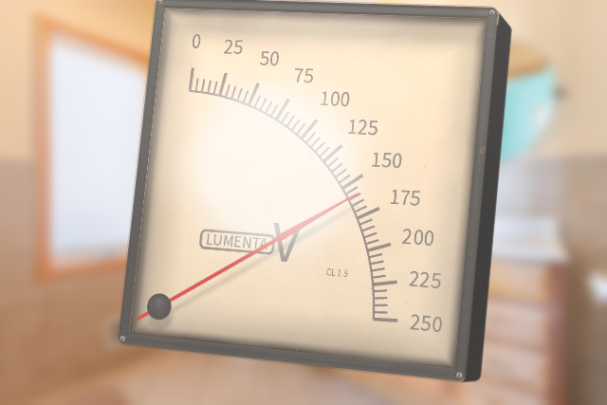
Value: {"value": 160, "unit": "V"}
